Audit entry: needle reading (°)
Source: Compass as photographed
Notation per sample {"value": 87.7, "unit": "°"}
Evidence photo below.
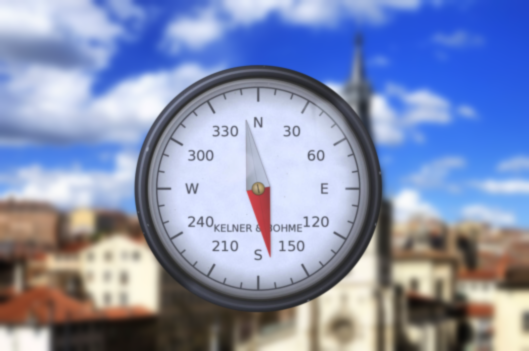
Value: {"value": 170, "unit": "°"}
